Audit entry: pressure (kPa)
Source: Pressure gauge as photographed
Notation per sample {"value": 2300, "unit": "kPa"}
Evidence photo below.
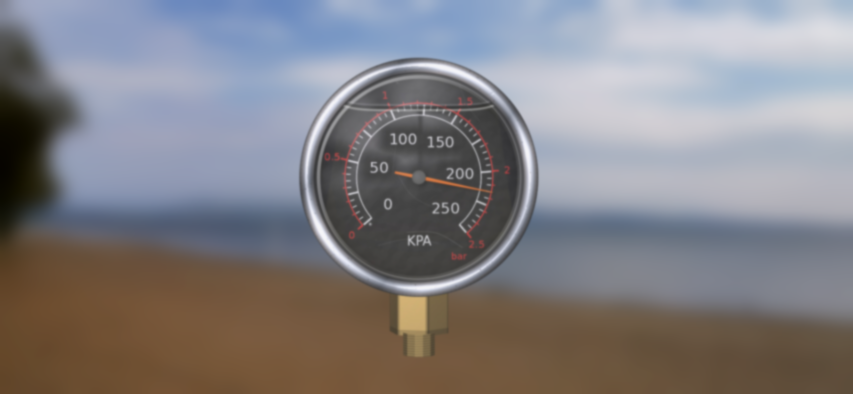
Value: {"value": 215, "unit": "kPa"}
